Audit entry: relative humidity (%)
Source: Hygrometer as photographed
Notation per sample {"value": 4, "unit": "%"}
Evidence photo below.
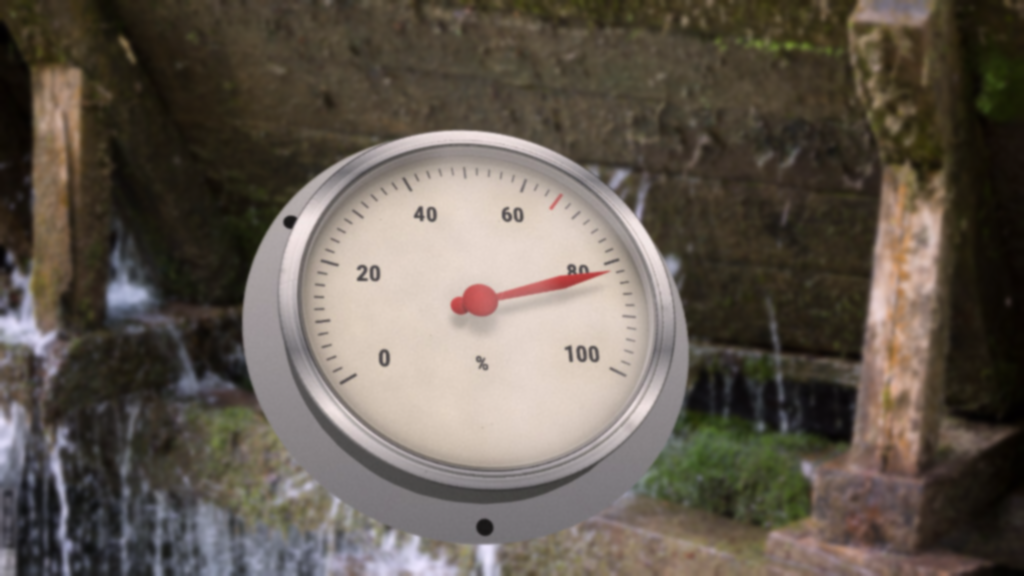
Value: {"value": 82, "unit": "%"}
